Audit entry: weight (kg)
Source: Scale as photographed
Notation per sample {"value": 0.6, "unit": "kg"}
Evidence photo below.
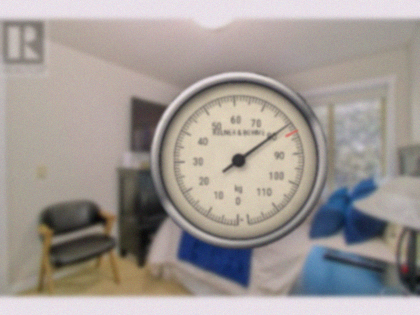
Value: {"value": 80, "unit": "kg"}
